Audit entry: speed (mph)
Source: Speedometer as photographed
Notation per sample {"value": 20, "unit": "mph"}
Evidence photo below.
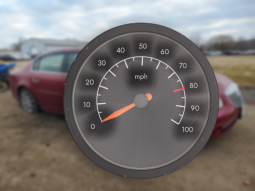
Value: {"value": 0, "unit": "mph"}
